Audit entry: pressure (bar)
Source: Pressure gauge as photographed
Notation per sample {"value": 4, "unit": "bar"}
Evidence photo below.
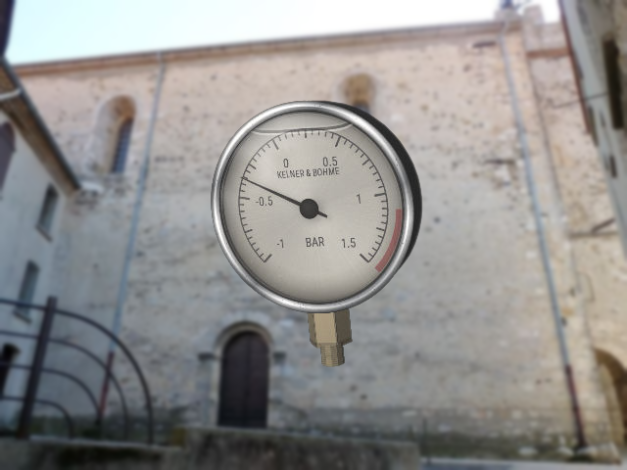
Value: {"value": -0.35, "unit": "bar"}
